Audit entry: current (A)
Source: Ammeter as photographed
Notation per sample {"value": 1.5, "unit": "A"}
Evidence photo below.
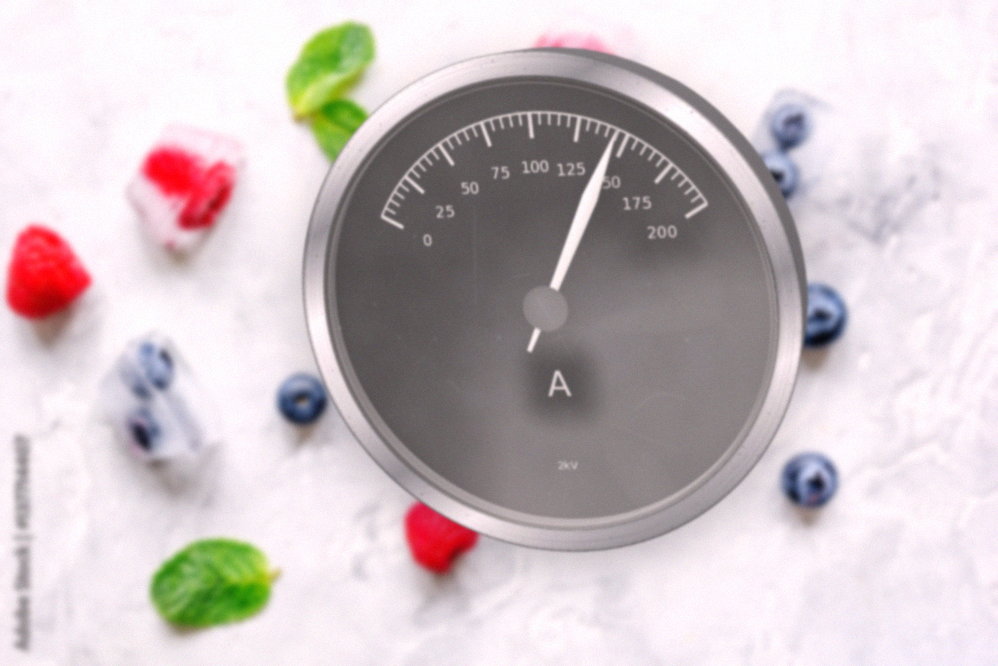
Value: {"value": 145, "unit": "A"}
